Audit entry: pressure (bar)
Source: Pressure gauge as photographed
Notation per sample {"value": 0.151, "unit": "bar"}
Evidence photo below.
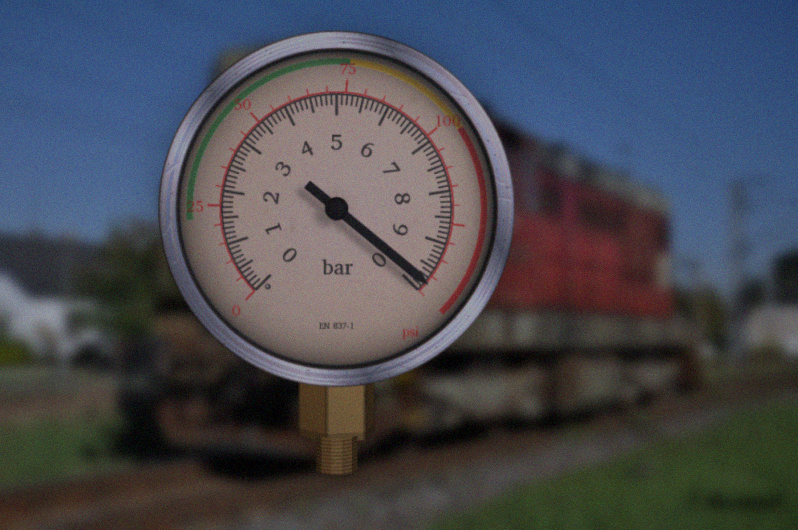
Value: {"value": 9.8, "unit": "bar"}
